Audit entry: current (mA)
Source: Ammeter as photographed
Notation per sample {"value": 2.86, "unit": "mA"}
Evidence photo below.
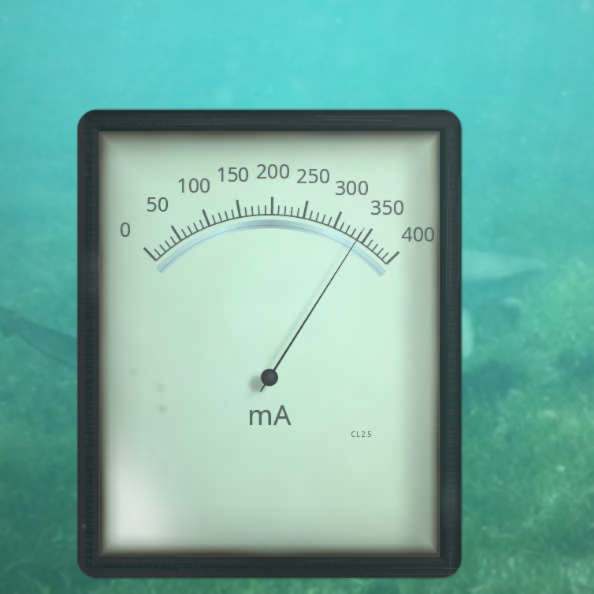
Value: {"value": 340, "unit": "mA"}
